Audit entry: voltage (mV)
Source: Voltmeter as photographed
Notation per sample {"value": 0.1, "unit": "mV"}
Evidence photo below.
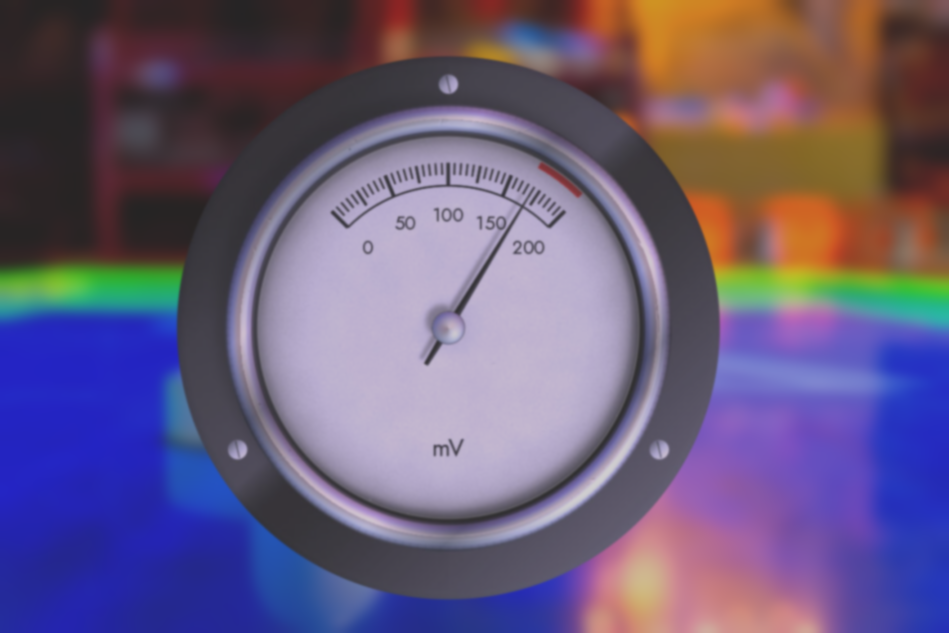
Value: {"value": 170, "unit": "mV"}
